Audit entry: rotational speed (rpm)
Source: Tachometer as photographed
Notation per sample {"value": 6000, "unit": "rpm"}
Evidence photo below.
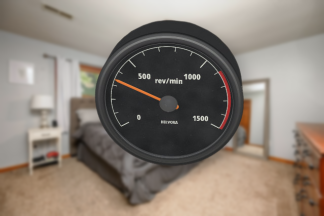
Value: {"value": 350, "unit": "rpm"}
